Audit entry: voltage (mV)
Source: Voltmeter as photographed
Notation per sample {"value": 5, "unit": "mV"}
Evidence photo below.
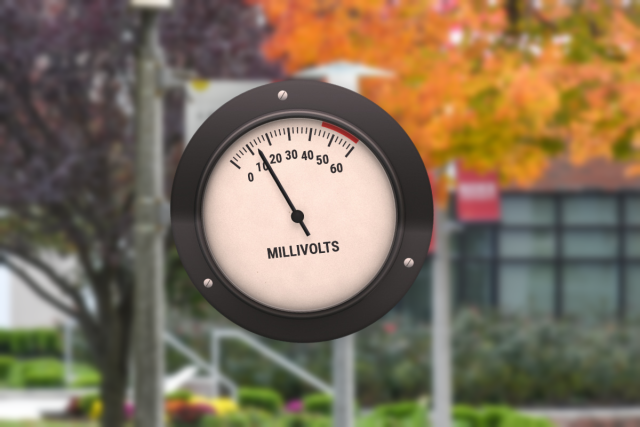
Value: {"value": 14, "unit": "mV"}
